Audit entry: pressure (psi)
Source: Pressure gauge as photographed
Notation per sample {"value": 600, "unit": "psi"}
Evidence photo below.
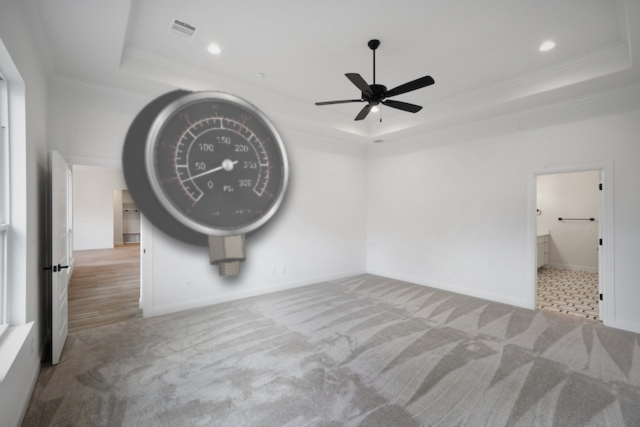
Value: {"value": 30, "unit": "psi"}
